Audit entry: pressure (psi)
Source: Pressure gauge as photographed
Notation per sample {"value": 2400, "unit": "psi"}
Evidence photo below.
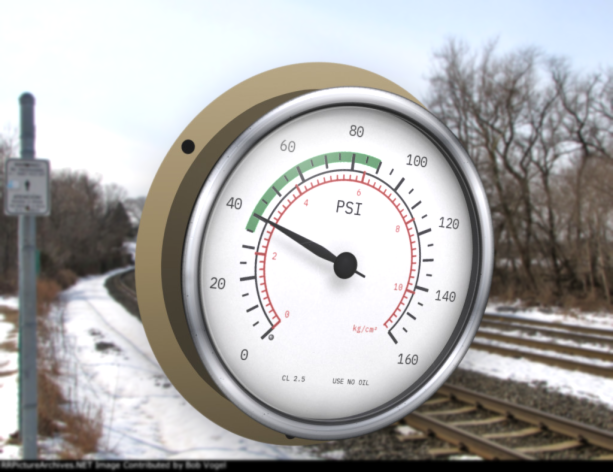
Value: {"value": 40, "unit": "psi"}
